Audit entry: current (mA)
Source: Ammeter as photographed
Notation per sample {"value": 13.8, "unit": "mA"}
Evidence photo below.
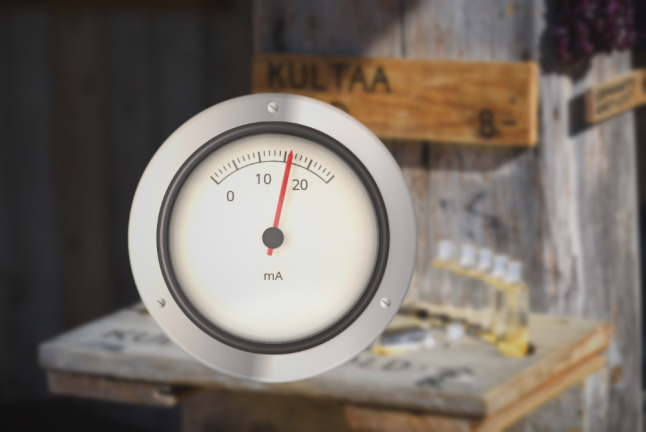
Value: {"value": 16, "unit": "mA"}
